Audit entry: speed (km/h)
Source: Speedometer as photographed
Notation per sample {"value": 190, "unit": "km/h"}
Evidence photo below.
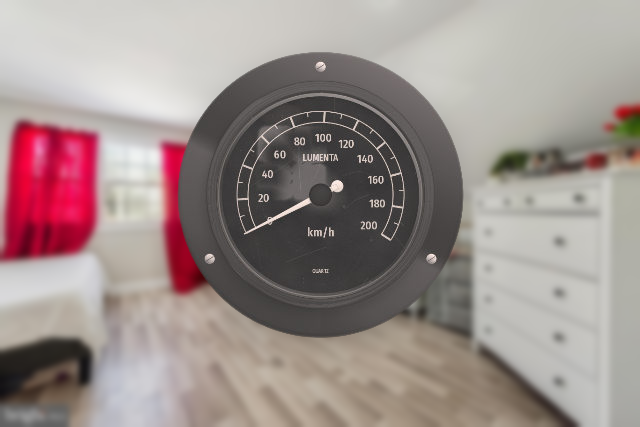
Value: {"value": 0, "unit": "km/h"}
